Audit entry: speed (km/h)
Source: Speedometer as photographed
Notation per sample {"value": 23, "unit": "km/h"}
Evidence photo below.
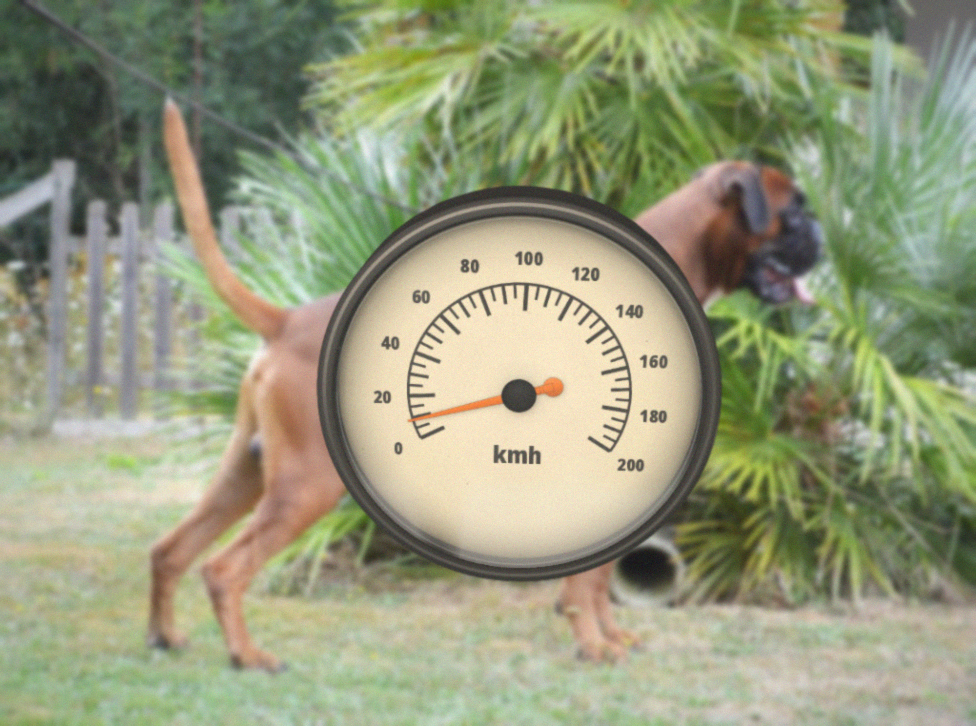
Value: {"value": 10, "unit": "km/h"}
